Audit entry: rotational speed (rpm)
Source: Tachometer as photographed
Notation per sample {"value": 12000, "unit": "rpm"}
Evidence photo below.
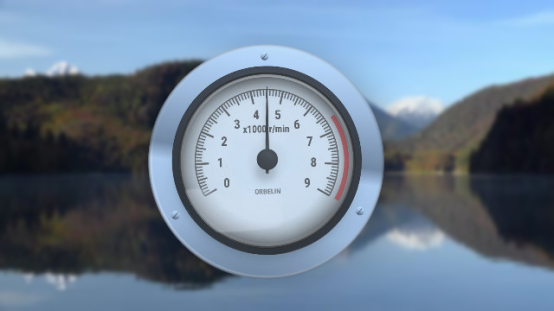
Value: {"value": 4500, "unit": "rpm"}
